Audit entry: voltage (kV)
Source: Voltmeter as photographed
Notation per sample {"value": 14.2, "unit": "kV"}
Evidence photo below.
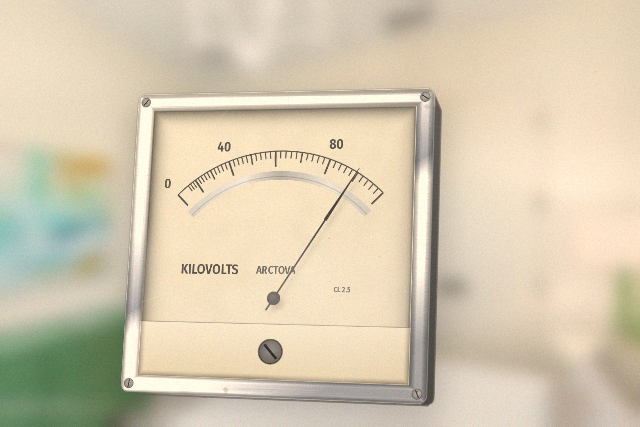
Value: {"value": 90, "unit": "kV"}
